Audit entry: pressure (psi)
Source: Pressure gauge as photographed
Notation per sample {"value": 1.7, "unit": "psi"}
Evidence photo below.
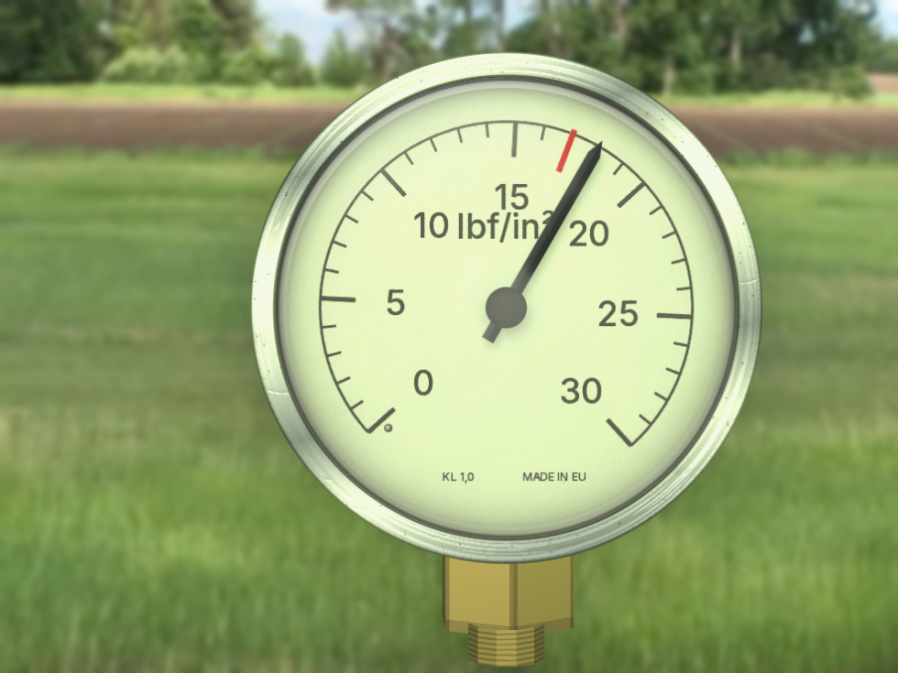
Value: {"value": 18, "unit": "psi"}
